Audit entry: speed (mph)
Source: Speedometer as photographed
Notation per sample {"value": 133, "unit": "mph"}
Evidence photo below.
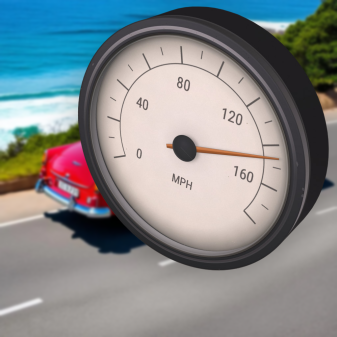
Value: {"value": 145, "unit": "mph"}
